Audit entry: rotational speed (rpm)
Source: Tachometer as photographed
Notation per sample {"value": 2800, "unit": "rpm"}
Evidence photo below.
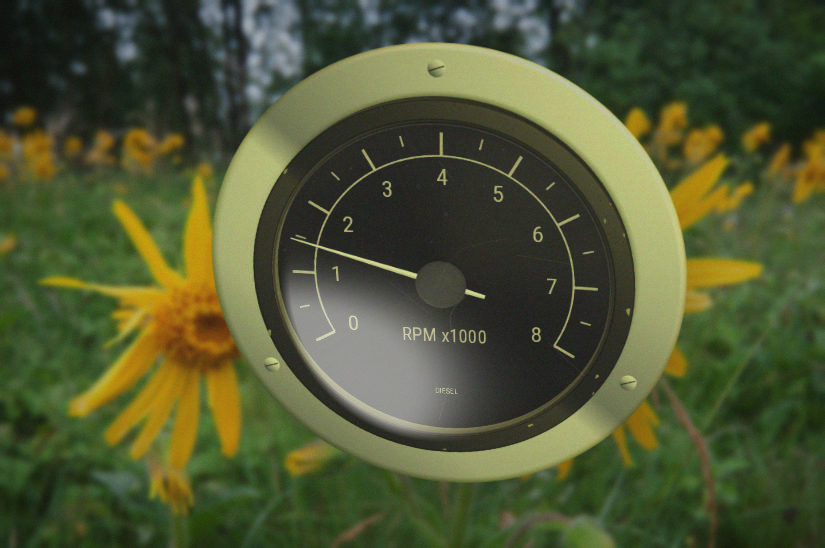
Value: {"value": 1500, "unit": "rpm"}
